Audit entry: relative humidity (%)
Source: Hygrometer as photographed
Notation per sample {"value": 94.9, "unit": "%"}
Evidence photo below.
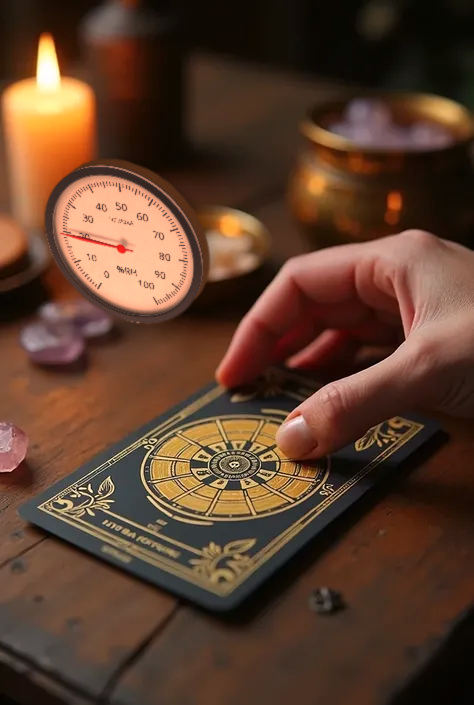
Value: {"value": 20, "unit": "%"}
